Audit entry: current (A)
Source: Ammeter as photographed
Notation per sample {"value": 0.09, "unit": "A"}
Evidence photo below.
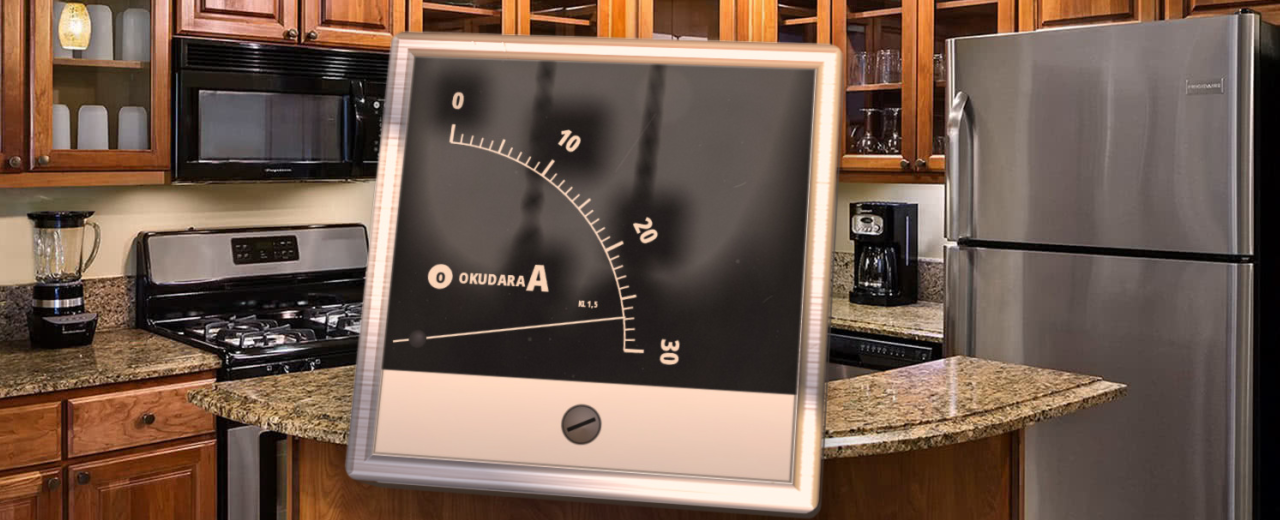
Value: {"value": 27, "unit": "A"}
